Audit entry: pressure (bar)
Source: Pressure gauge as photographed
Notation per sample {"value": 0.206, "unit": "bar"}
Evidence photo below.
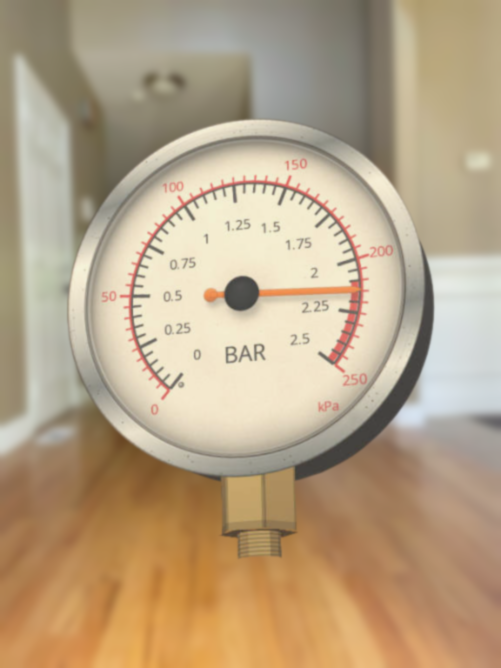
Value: {"value": 2.15, "unit": "bar"}
